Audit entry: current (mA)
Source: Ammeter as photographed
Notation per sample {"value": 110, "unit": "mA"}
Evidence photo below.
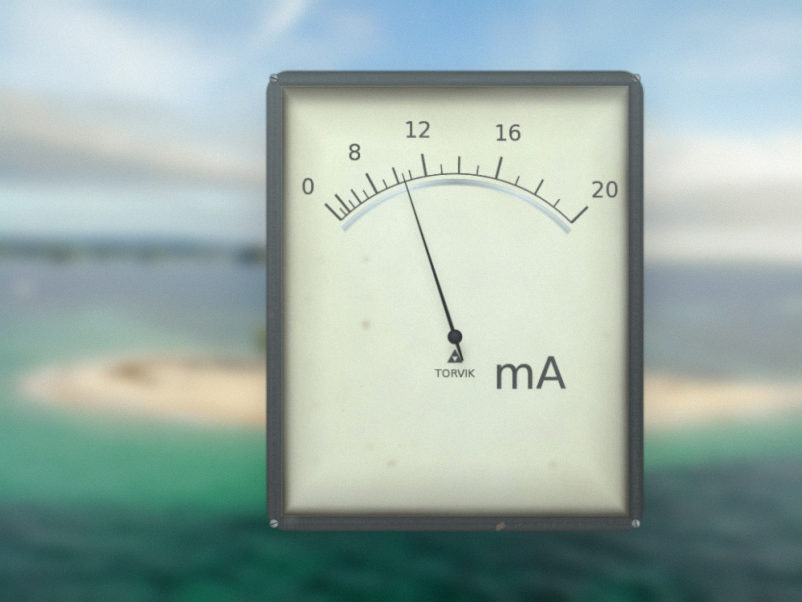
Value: {"value": 10.5, "unit": "mA"}
